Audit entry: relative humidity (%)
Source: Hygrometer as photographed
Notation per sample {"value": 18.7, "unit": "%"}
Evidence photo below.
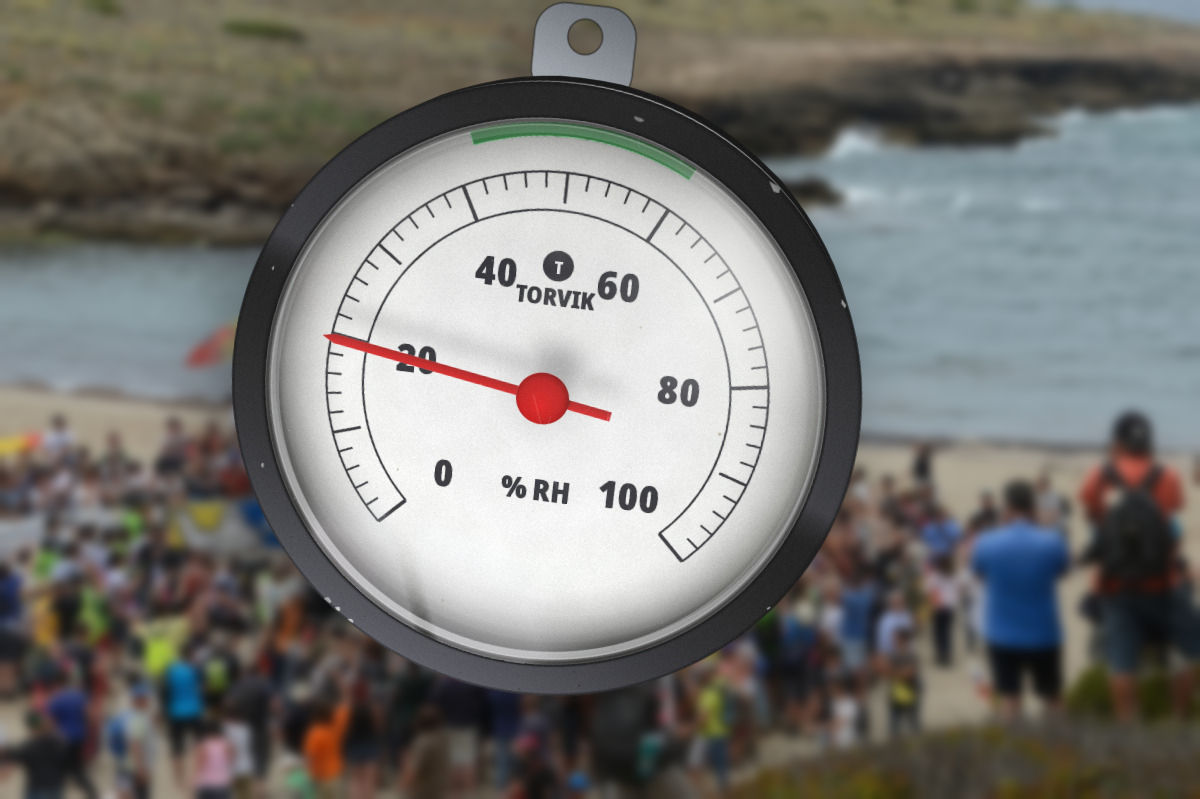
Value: {"value": 20, "unit": "%"}
